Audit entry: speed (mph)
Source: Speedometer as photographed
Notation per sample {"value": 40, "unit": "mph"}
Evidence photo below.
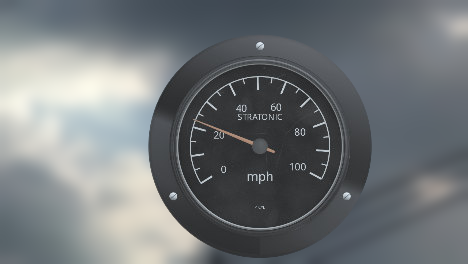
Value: {"value": 22.5, "unit": "mph"}
